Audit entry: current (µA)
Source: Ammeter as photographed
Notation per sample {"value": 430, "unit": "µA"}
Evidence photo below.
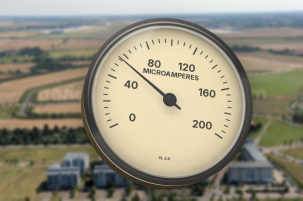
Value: {"value": 55, "unit": "µA"}
